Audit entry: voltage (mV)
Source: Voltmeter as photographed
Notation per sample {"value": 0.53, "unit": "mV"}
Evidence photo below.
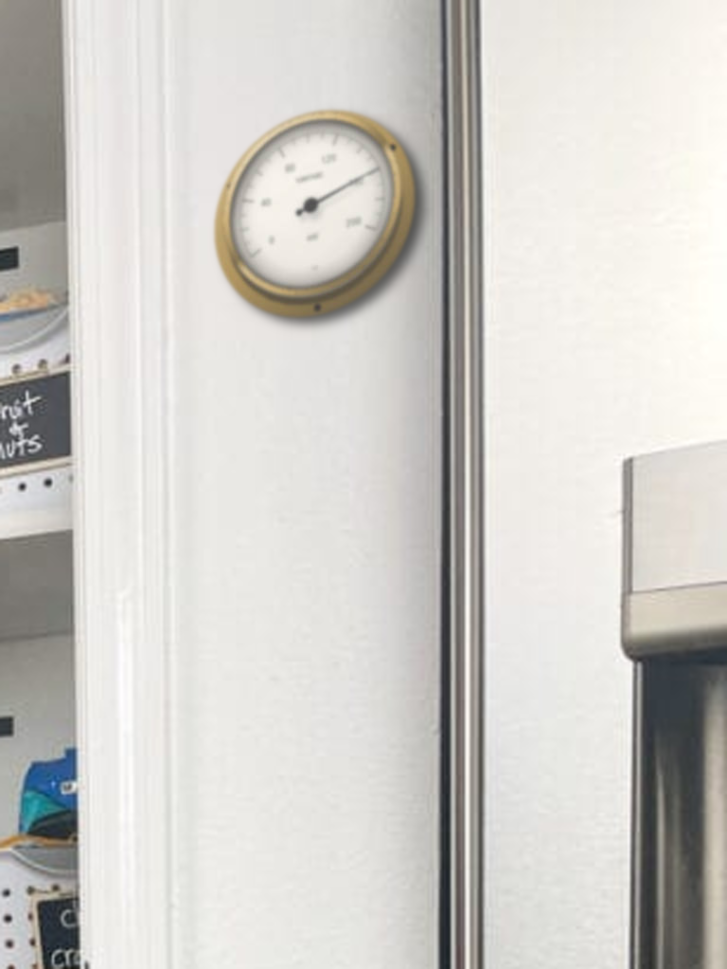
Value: {"value": 160, "unit": "mV"}
